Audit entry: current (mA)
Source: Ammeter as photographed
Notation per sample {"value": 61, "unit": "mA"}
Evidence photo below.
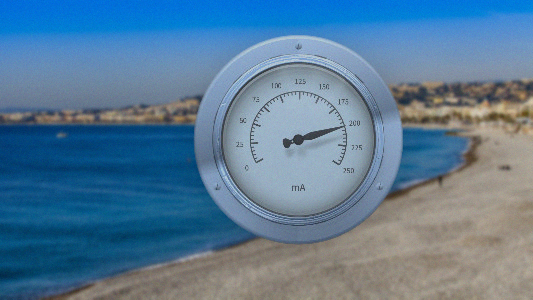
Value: {"value": 200, "unit": "mA"}
